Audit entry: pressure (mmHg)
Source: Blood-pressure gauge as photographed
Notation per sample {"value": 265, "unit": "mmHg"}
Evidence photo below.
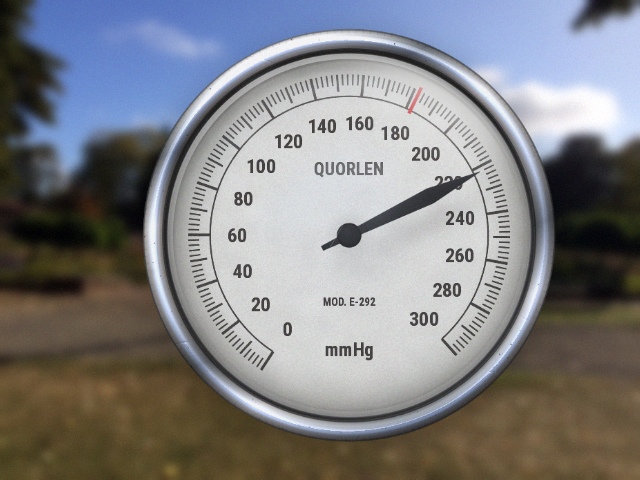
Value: {"value": 222, "unit": "mmHg"}
